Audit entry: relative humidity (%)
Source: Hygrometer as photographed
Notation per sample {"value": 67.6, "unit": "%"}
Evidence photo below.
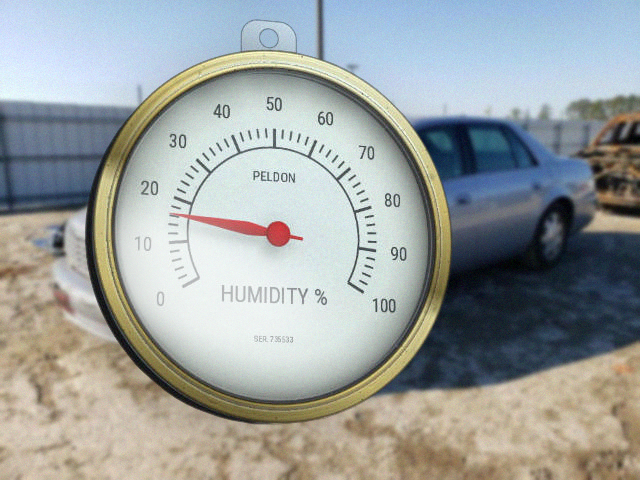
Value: {"value": 16, "unit": "%"}
